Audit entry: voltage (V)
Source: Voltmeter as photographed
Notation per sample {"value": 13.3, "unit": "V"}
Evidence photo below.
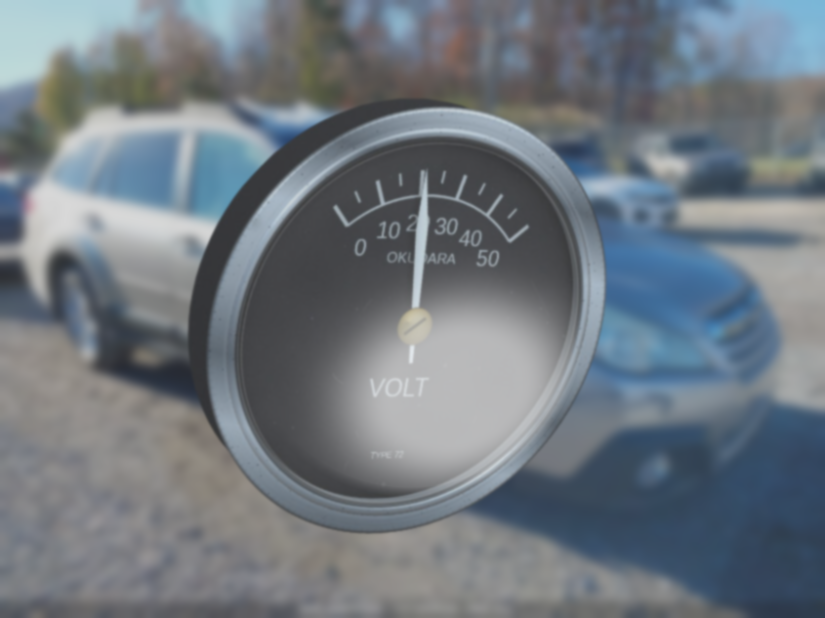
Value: {"value": 20, "unit": "V"}
